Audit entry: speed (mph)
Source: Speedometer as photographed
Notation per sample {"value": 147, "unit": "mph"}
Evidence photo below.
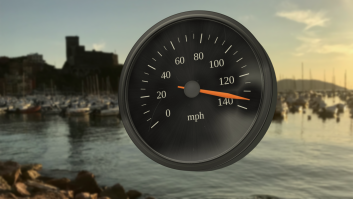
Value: {"value": 135, "unit": "mph"}
